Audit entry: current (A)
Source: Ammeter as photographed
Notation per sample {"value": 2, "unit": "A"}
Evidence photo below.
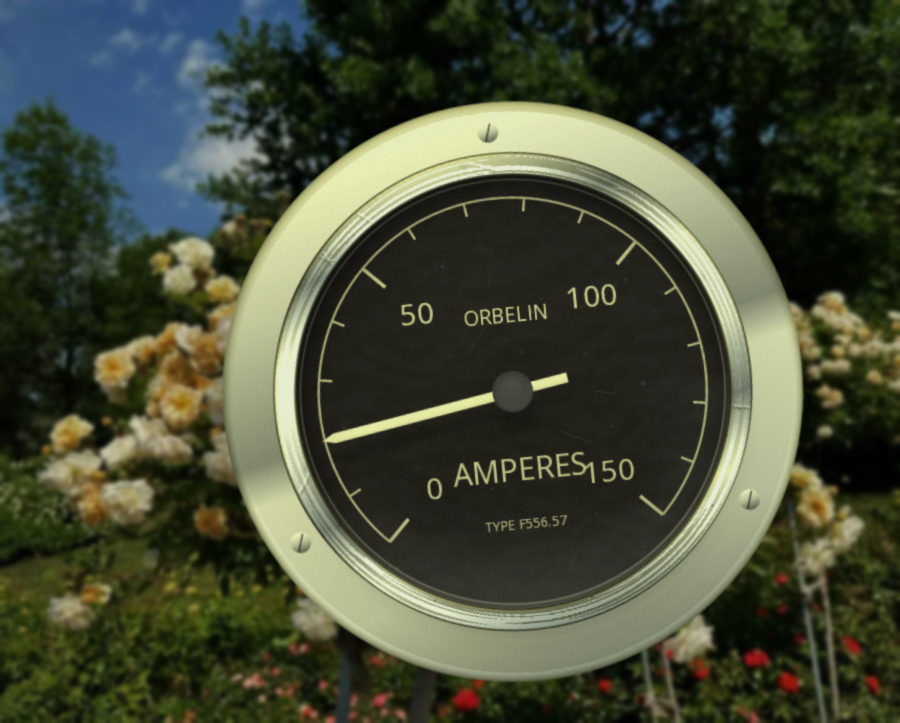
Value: {"value": 20, "unit": "A"}
